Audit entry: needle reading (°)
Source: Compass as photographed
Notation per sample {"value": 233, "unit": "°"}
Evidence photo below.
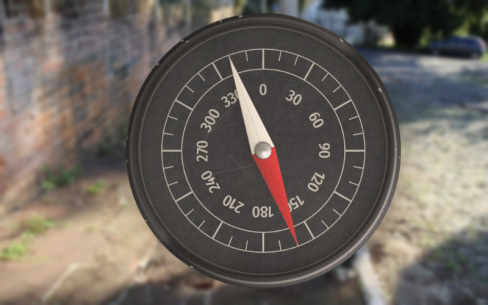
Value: {"value": 160, "unit": "°"}
